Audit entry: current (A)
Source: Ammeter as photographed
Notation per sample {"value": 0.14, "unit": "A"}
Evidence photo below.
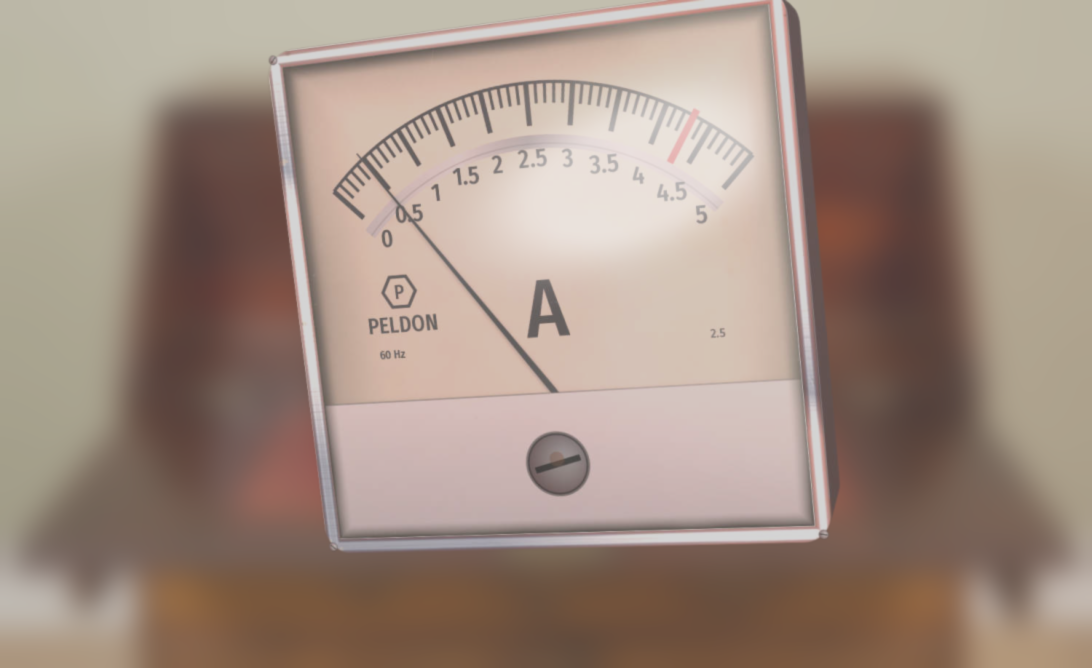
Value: {"value": 0.5, "unit": "A"}
